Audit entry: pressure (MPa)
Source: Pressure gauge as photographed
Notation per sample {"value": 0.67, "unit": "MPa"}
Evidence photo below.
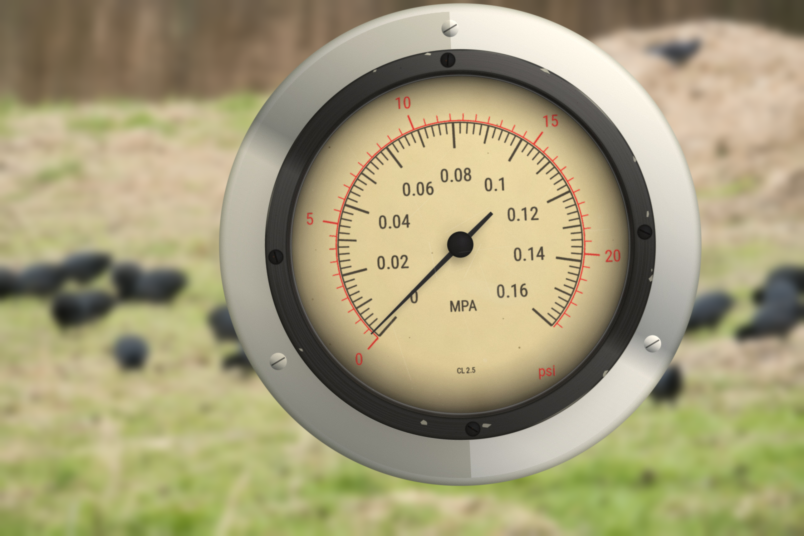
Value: {"value": 0.002, "unit": "MPa"}
